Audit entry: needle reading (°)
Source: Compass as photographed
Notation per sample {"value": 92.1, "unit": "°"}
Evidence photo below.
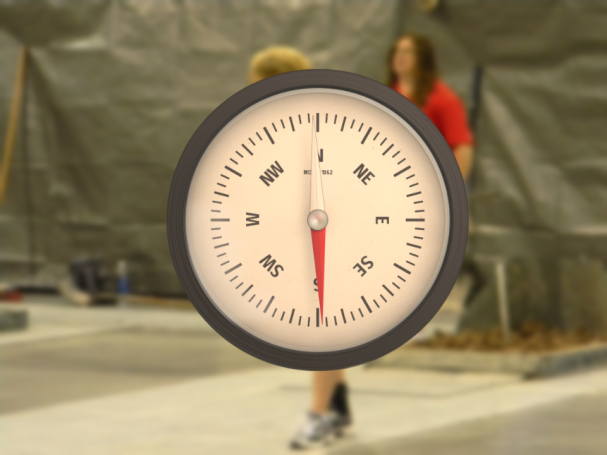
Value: {"value": 177.5, "unit": "°"}
